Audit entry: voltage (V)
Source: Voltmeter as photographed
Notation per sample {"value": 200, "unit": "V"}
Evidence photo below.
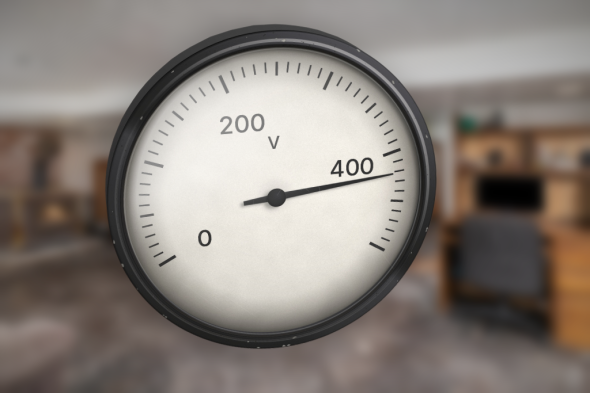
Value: {"value": 420, "unit": "V"}
